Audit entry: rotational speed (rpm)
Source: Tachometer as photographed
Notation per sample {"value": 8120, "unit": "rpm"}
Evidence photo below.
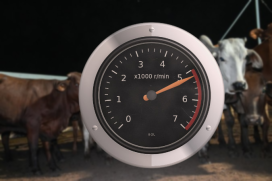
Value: {"value": 5200, "unit": "rpm"}
